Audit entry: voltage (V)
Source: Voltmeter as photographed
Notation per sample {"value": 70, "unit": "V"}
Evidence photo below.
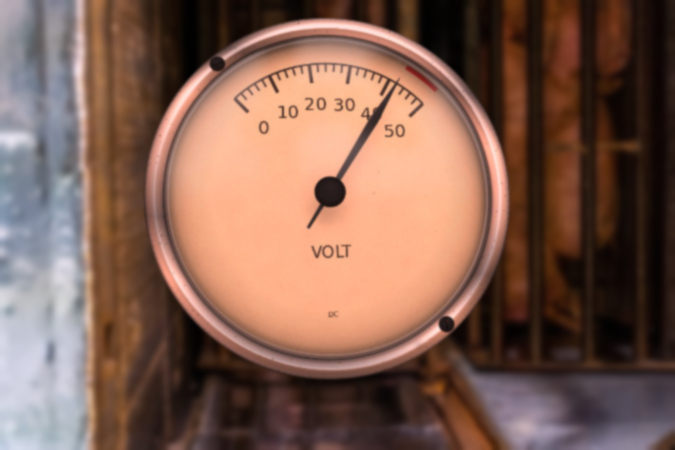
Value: {"value": 42, "unit": "V"}
